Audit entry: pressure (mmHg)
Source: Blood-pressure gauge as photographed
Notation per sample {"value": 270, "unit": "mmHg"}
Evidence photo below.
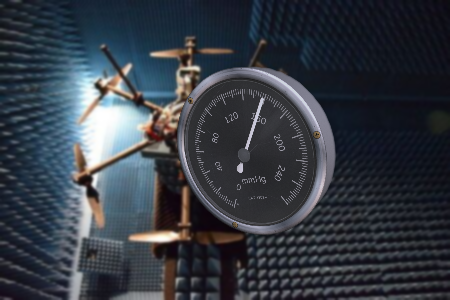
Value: {"value": 160, "unit": "mmHg"}
